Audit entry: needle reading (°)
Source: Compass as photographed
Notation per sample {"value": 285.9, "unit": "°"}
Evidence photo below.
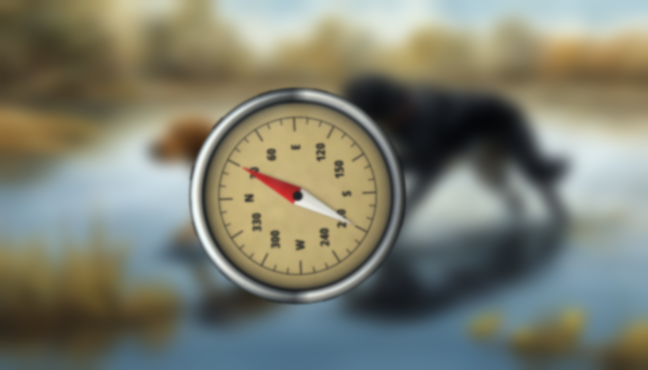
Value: {"value": 30, "unit": "°"}
